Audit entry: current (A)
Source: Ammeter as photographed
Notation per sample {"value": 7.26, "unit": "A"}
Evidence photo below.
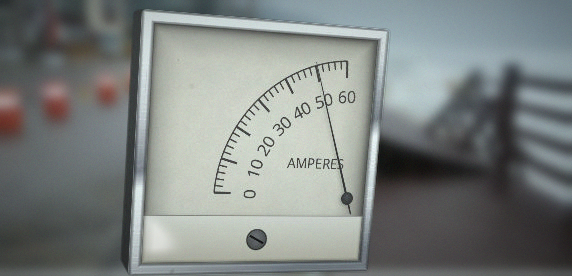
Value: {"value": 50, "unit": "A"}
